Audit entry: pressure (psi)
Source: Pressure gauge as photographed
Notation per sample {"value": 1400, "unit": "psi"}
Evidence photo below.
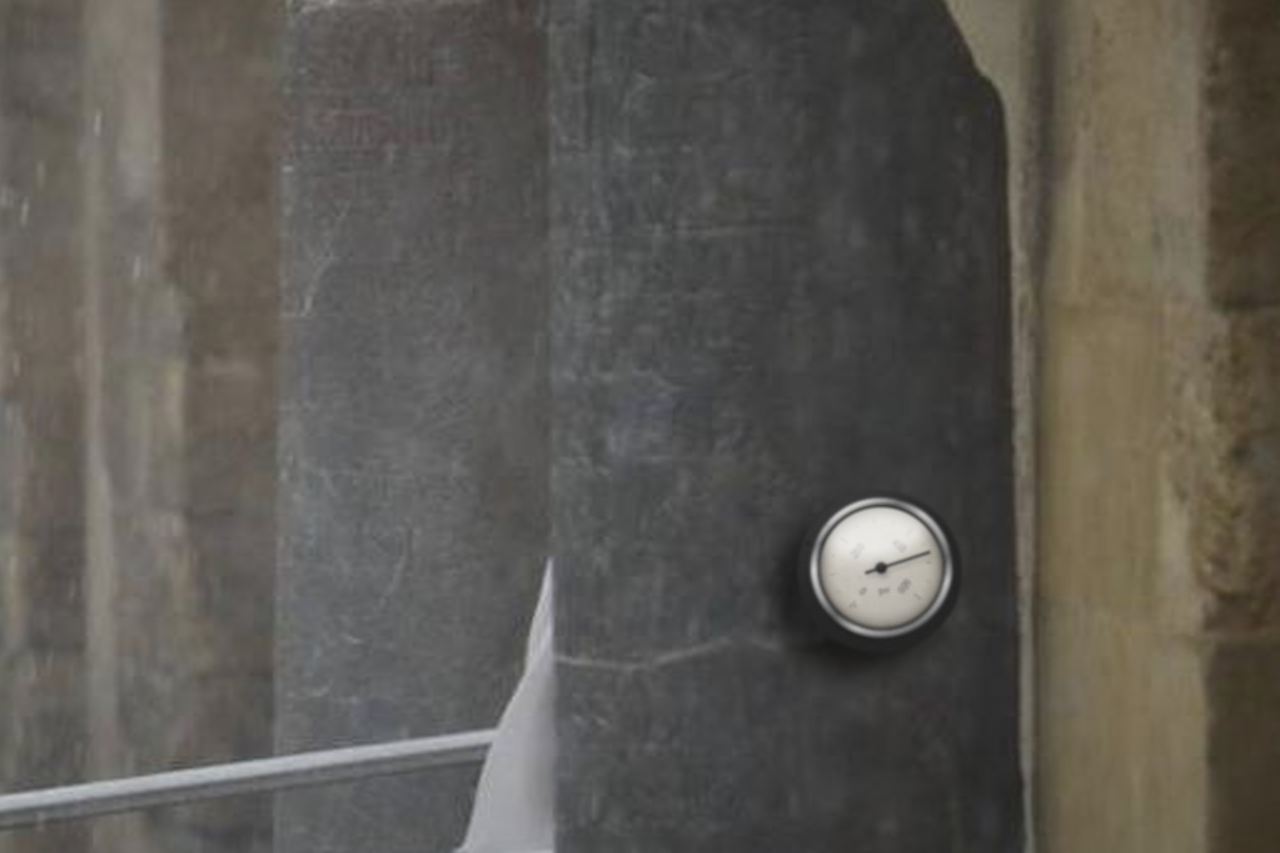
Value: {"value": 475, "unit": "psi"}
